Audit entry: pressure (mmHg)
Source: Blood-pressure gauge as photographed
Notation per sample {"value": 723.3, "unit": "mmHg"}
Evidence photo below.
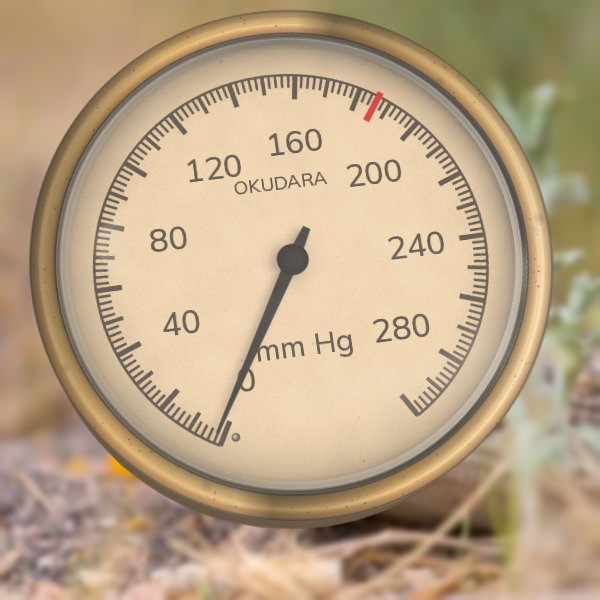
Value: {"value": 2, "unit": "mmHg"}
